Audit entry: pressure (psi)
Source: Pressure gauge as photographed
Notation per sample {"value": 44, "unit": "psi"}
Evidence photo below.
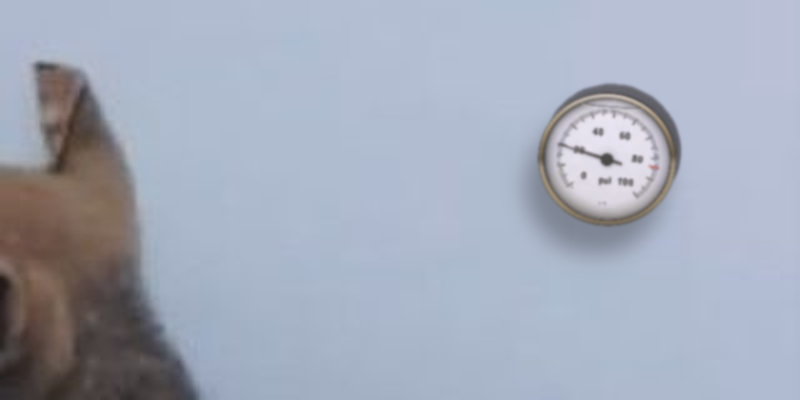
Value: {"value": 20, "unit": "psi"}
